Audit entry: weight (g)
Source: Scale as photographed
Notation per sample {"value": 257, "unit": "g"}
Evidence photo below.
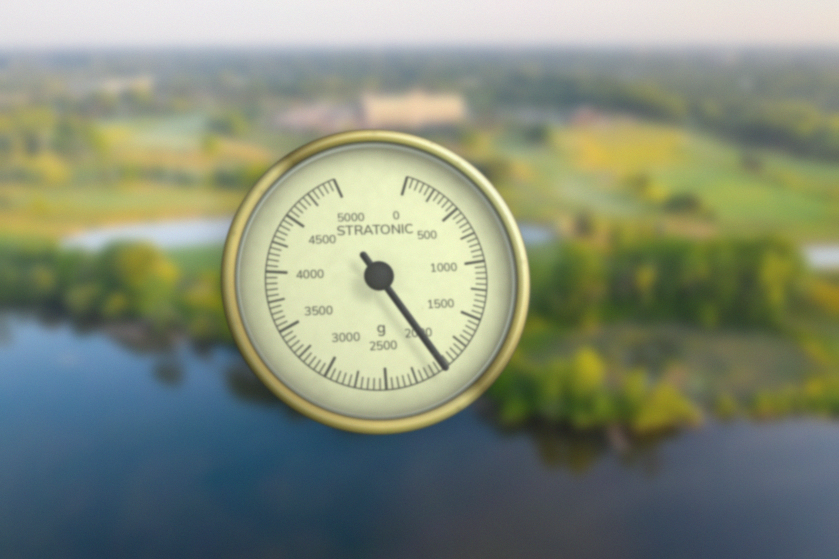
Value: {"value": 2000, "unit": "g"}
